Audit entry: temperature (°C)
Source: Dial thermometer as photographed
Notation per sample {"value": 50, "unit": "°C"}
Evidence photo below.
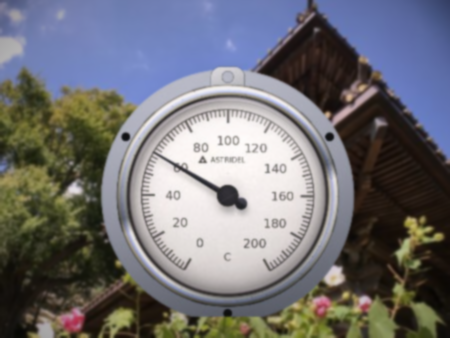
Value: {"value": 60, "unit": "°C"}
